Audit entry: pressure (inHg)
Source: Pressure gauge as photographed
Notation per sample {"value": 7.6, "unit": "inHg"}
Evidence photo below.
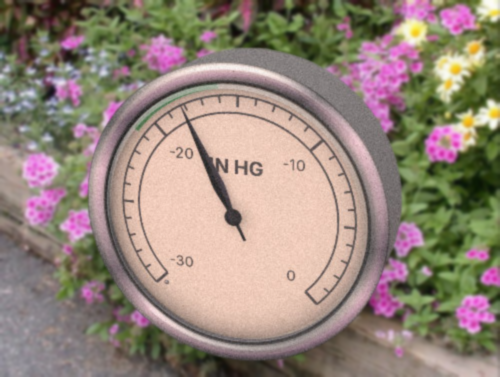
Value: {"value": -18, "unit": "inHg"}
